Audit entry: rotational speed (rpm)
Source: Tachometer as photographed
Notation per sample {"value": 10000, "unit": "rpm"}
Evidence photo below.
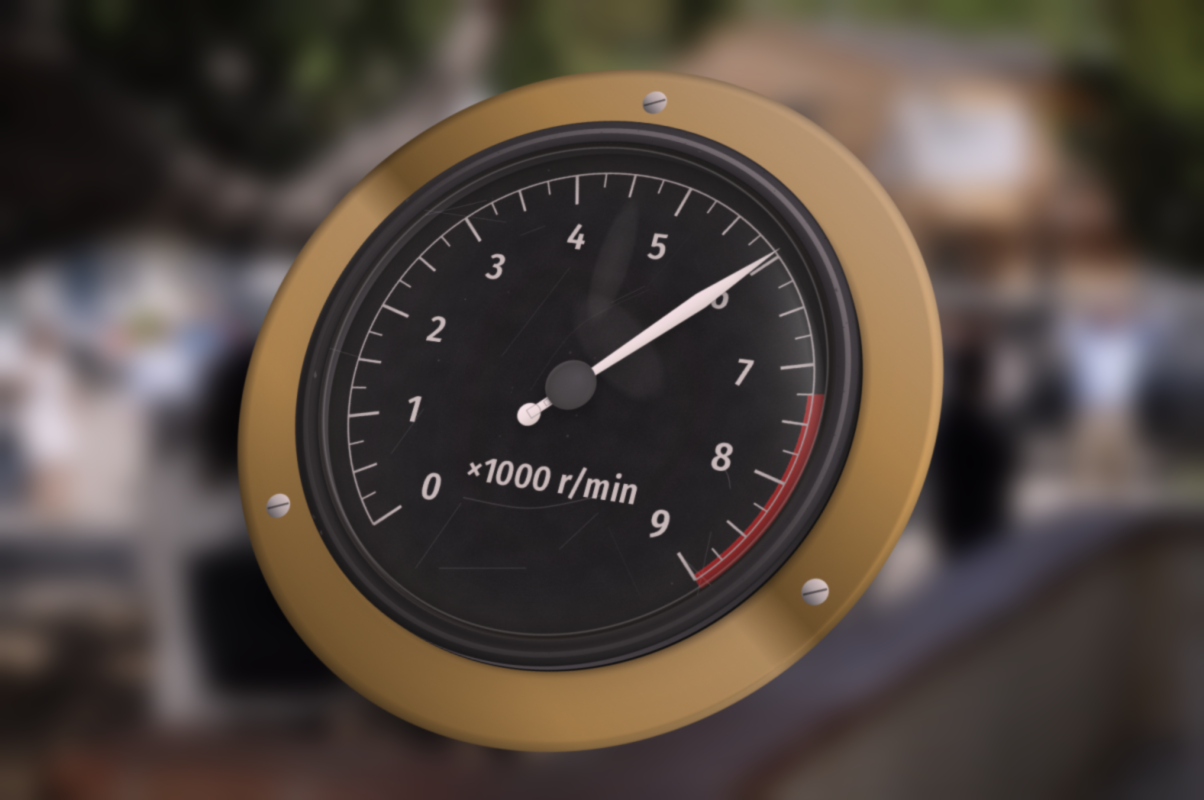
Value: {"value": 6000, "unit": "rpm"}
